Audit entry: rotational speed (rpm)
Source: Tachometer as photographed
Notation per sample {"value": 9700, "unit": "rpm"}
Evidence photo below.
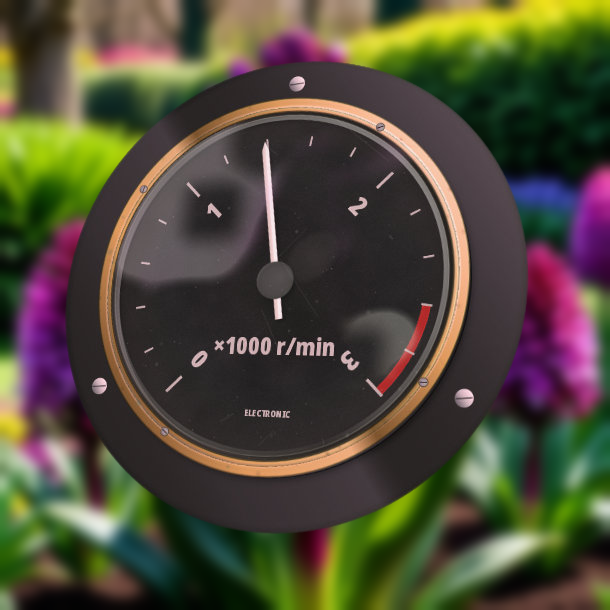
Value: {"value": 1400, "unit": "rpm"}
